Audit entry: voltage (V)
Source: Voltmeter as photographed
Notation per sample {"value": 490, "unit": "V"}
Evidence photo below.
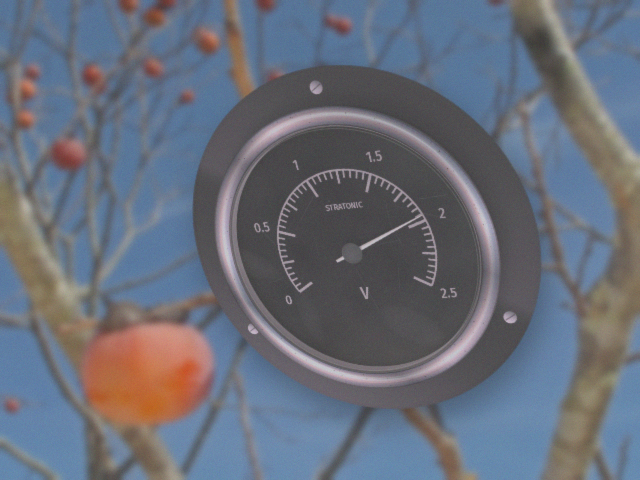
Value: {"value": 1.95, "unit": "V"}
